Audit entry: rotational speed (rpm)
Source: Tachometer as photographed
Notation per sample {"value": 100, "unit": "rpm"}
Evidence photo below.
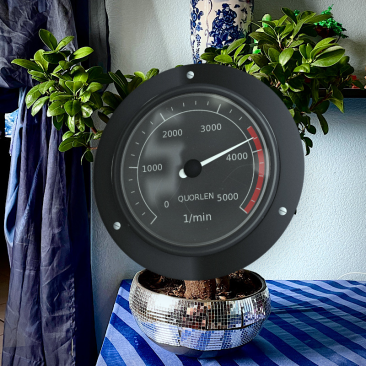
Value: {"value": 3800, "unit": "rpm"}
